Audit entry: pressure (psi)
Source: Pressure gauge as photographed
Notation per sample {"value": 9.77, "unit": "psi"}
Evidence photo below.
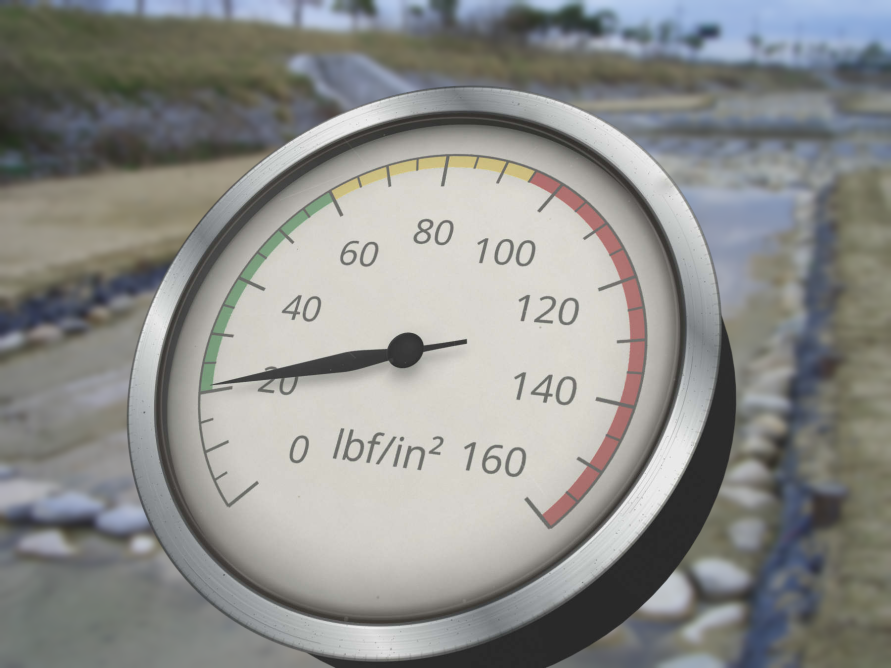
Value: {"value": 20, "unit": "psi"}
